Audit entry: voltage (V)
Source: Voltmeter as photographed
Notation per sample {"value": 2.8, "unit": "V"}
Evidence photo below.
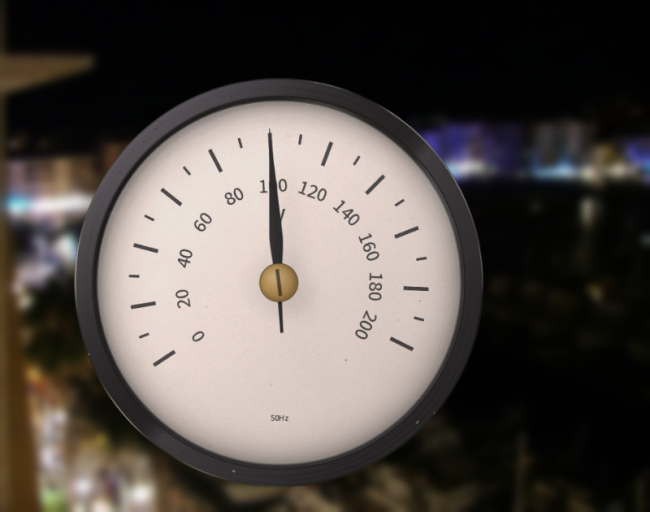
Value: {"value": 100, "unit": "V"}
